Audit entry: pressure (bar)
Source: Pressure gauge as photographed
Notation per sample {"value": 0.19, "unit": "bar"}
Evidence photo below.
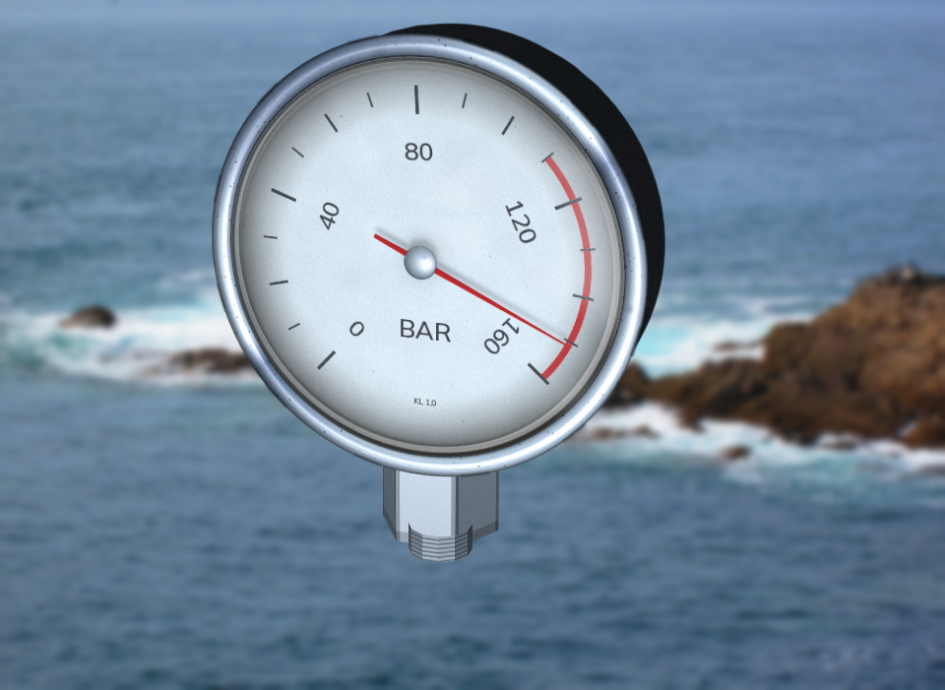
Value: {"value": 150, "unit": "bar"}
